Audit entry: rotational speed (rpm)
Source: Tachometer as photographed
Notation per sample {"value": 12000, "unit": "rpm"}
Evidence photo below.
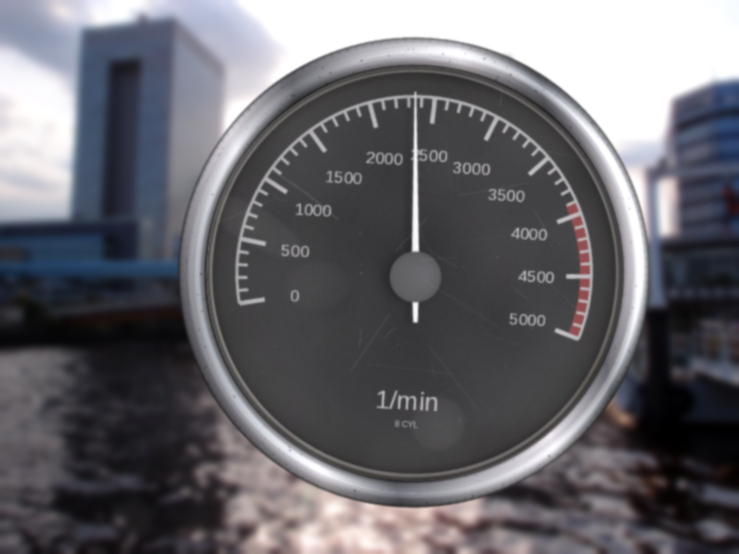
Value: {"value": 2350, "unit": "rpm"}
